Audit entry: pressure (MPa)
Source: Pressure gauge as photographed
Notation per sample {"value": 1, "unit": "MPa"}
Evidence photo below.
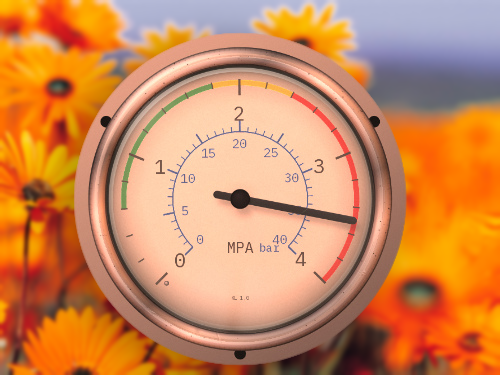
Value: {"value": 3.5, "unit": "MPa"}
